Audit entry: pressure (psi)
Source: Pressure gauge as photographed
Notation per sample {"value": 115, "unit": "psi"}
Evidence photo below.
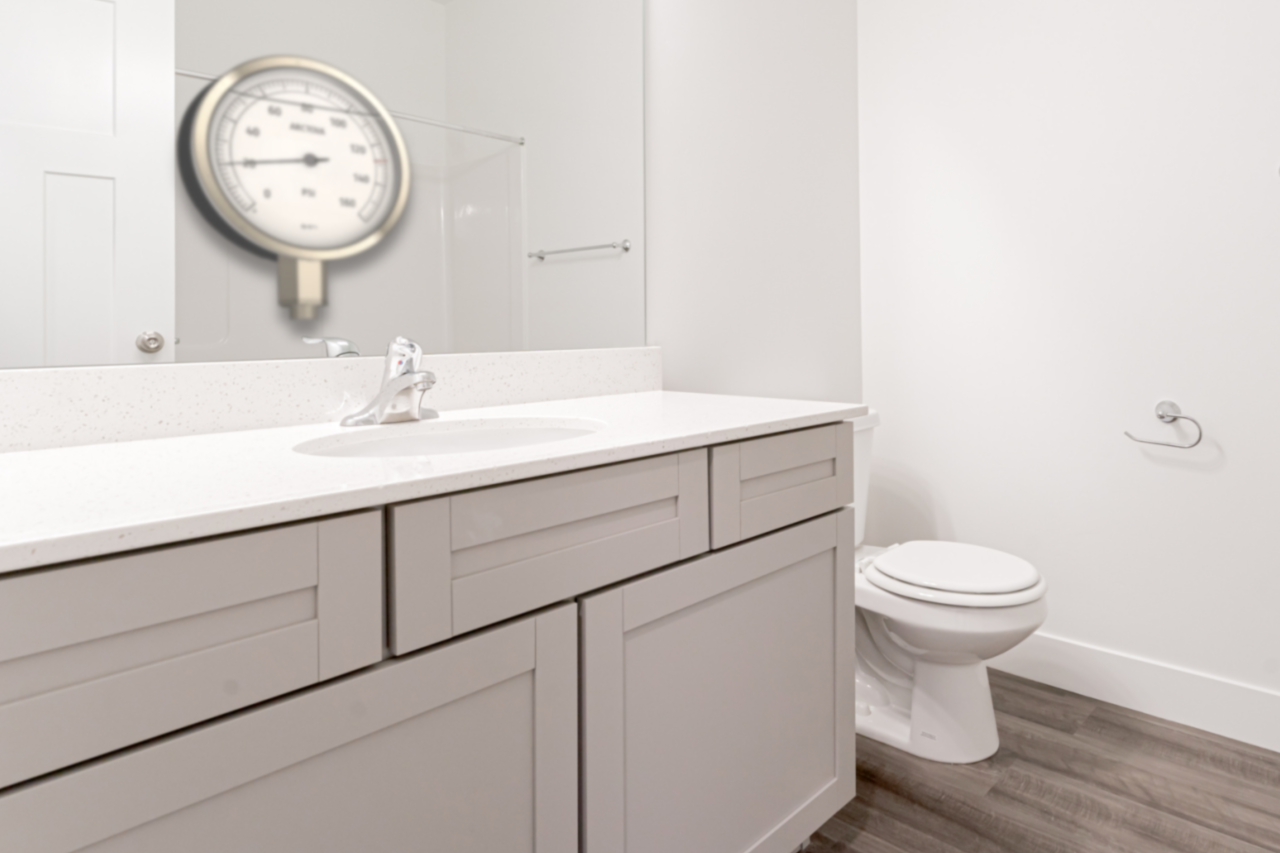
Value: {"value": 20, "unit": "psi"}
